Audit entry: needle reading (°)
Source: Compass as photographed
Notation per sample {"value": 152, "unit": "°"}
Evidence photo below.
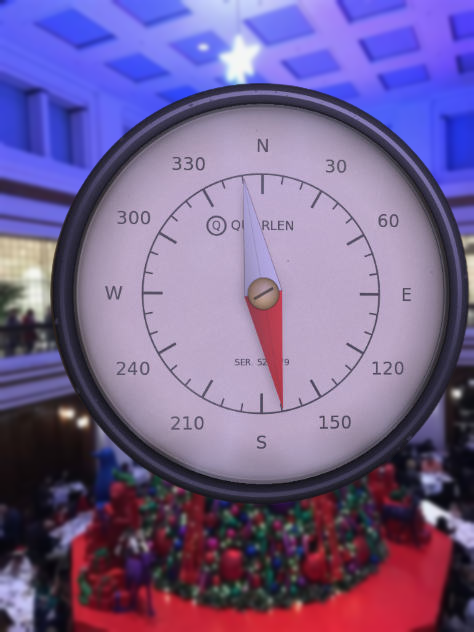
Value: {"value": 170, "unit": "°"}
